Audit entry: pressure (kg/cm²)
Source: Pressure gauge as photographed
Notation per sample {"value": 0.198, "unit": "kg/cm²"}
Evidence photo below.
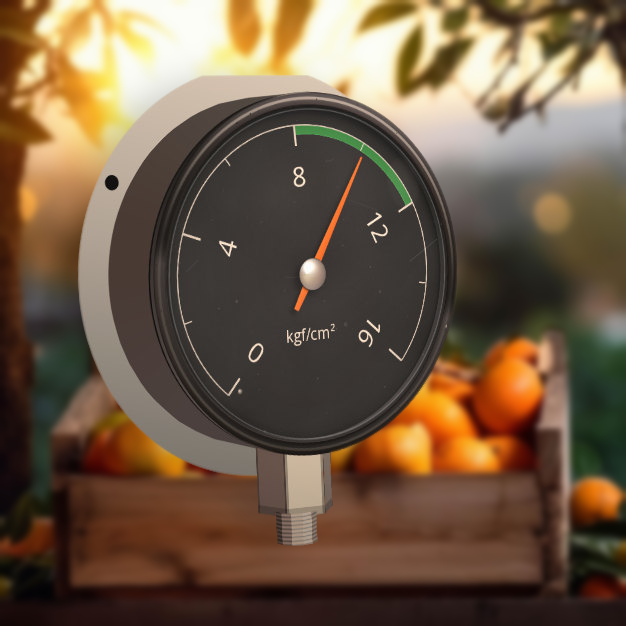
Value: {"value": 10, "unit": "kg/cm²"}
